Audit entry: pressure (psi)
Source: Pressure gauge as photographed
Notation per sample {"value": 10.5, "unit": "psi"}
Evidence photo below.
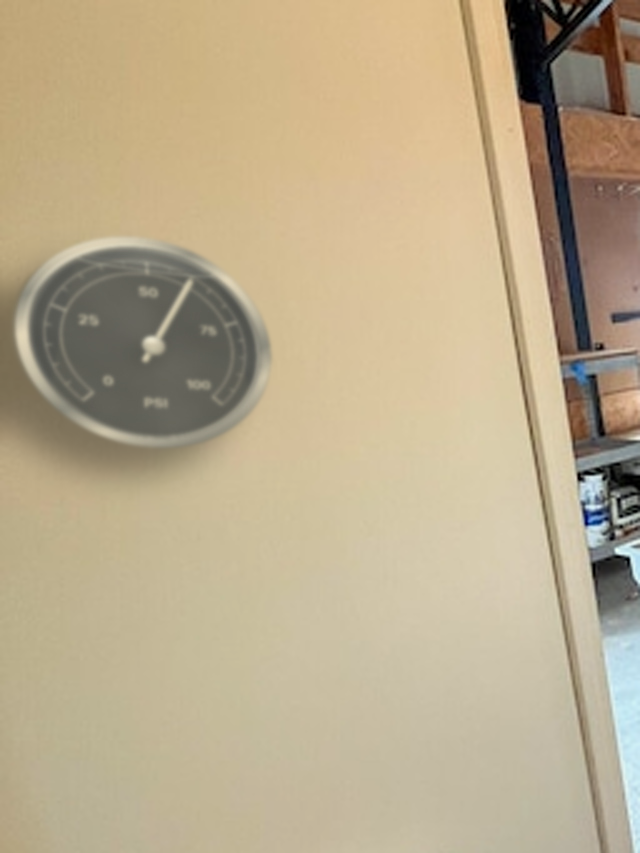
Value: {"value": 60, "unit": "psi"}
